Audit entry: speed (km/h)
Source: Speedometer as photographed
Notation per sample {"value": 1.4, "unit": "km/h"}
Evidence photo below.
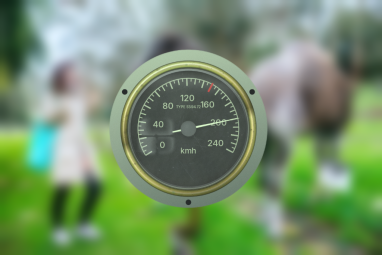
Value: {"value": 200, "unit": "km/h"}
